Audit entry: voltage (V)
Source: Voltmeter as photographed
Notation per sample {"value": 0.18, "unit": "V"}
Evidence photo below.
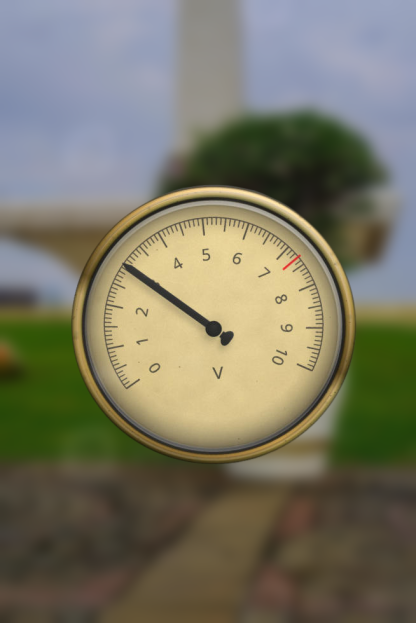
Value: {"value": 3, "unit": "V"}
